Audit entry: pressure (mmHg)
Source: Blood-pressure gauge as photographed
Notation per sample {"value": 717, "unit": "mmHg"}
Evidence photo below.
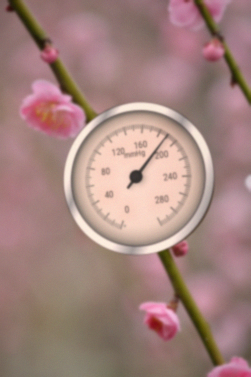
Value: {"value": 190, "unit": "mmHg"}
